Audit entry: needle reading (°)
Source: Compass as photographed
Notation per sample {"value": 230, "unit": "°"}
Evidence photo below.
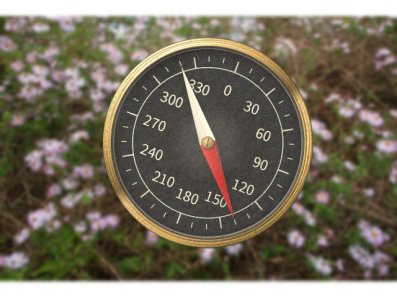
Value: {"value": 140, "unit": "°"}
